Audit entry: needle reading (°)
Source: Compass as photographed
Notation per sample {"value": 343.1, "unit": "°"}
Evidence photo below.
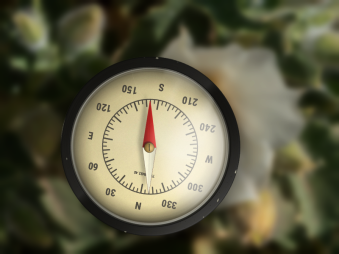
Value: {"value": 170, "unit": "°"}
